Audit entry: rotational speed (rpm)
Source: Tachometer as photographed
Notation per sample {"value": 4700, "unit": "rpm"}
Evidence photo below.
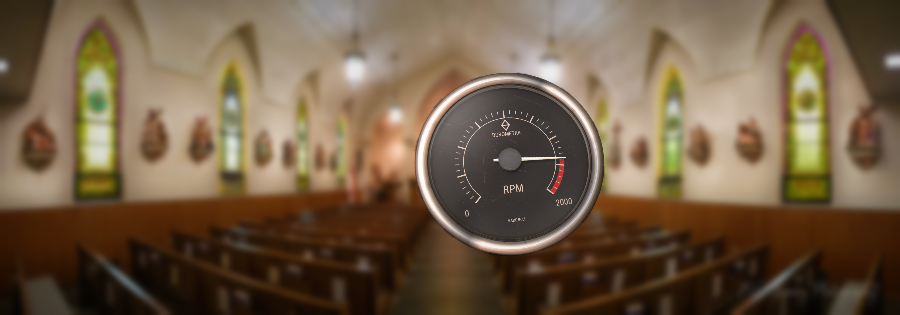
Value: {"value": 1700, "unit": "rpm"}
